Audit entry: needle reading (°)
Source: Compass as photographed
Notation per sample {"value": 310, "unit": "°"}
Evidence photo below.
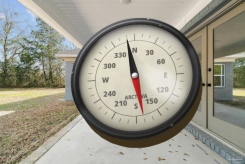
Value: {"value": 170, "unit": "°"}
